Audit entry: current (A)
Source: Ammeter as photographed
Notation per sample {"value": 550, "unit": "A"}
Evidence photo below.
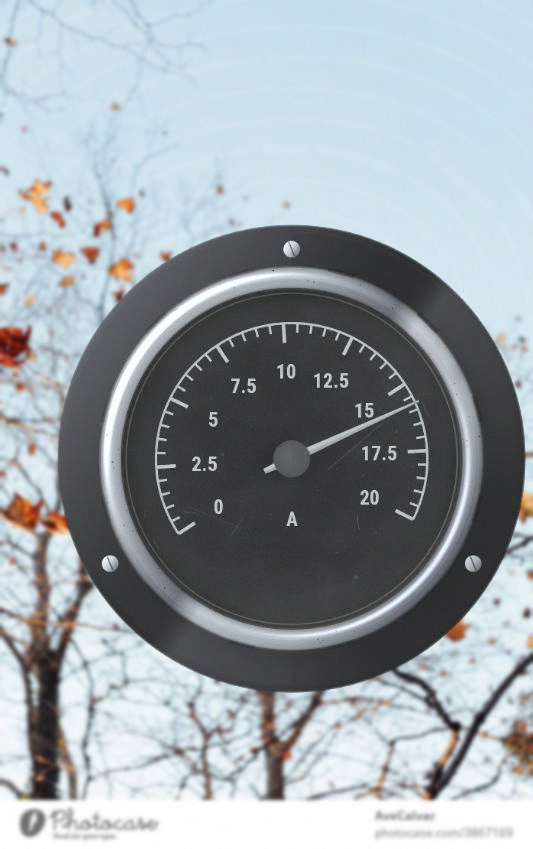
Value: {"value": 15.75, "unit": "A"}
